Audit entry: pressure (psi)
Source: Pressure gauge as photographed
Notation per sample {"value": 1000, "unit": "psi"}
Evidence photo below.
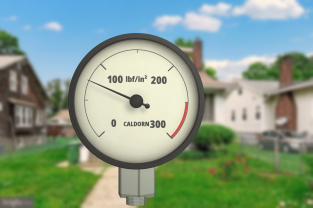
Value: {"value": 75, "unit": "psi"}
